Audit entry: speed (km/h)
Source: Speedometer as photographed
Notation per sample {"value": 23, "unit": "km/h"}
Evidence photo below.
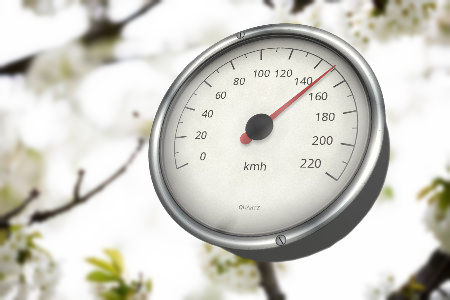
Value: {"value": 150, "unit": "km/h"}
